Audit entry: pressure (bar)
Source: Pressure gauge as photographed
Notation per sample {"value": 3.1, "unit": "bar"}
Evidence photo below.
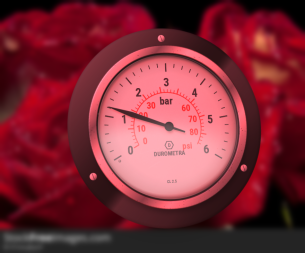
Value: {"value": 1.2, "unit": "bar"}
